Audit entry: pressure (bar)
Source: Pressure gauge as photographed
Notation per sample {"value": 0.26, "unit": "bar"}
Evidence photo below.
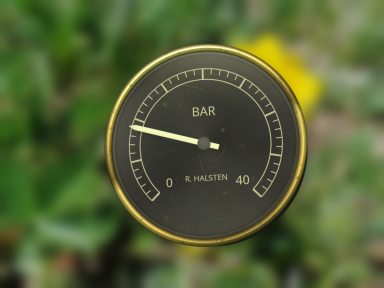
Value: {"value": 9, "unit": "bar"}
